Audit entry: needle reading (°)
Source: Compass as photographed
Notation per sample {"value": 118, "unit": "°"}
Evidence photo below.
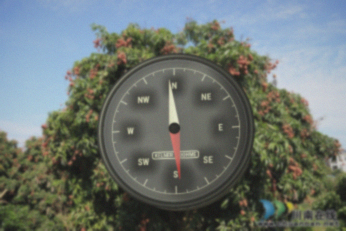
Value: {"value": 175, "unit": "°"}
